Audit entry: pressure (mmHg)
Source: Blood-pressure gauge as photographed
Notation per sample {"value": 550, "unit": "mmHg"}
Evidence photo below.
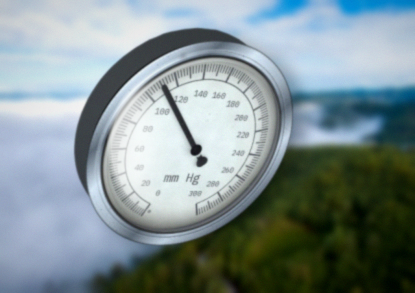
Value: {"value": 110, "unit": "mmHg"}
